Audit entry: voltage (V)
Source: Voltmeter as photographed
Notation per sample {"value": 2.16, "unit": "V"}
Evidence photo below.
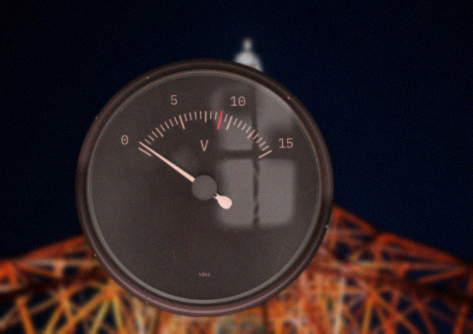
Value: {"value": 0.5, "unit": "V"}
